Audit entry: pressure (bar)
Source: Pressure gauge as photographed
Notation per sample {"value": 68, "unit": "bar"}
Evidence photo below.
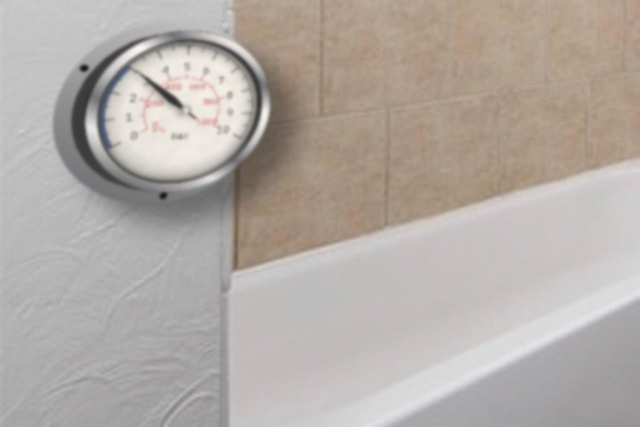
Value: {"value": 3, "unit": "bar"}
